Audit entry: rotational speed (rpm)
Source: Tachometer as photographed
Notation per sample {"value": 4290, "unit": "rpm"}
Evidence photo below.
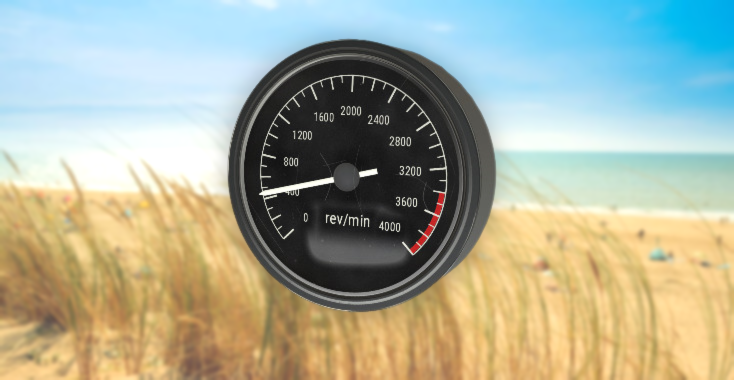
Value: {"value": 450, "unit": "rpm"}
